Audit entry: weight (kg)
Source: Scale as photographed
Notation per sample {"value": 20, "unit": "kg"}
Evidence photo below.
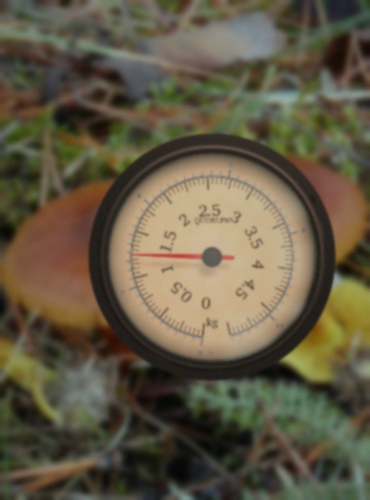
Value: {"value": 1.25, "unit": "kg"}
